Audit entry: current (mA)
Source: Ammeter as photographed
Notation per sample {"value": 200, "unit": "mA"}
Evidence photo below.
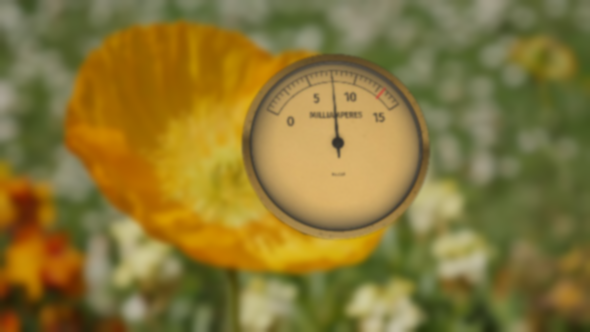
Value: {"value": 7.5, "unit": "mA"}
